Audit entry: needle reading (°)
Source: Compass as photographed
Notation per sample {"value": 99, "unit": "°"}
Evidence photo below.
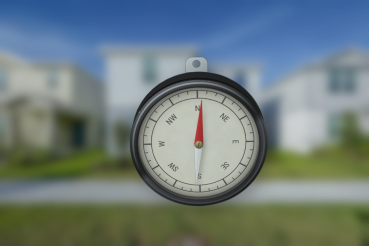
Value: {"value": 5, "unit": "°"}
